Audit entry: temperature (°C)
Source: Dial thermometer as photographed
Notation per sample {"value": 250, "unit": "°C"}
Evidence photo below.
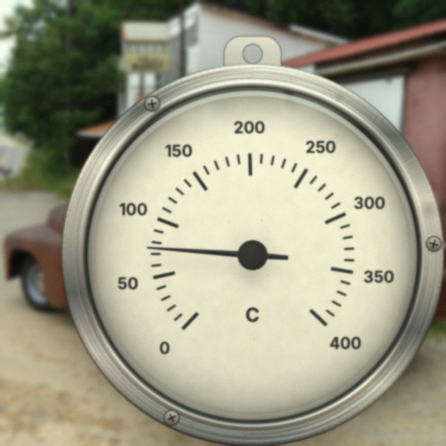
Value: {"value": 75, "unit": "°C"}
